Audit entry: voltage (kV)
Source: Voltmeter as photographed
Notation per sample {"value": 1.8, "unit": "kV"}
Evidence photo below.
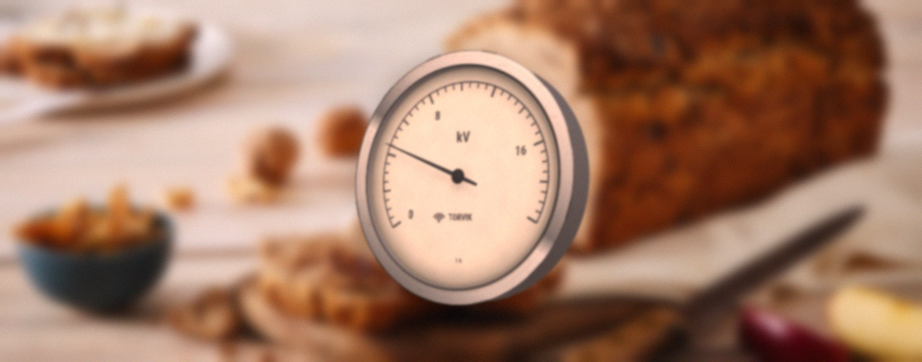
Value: {"value": 4.5, "unit": "kV"}
